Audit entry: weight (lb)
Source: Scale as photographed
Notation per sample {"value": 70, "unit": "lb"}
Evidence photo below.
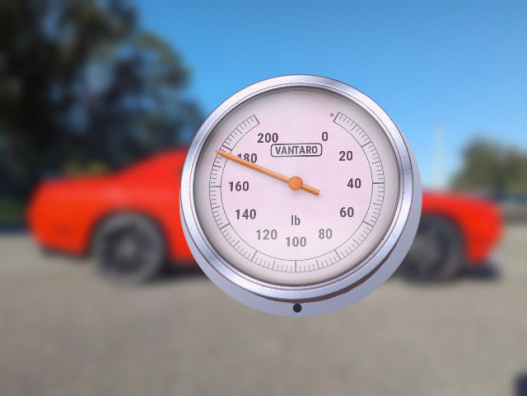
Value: {"value": 176, "unit": "lb"}
